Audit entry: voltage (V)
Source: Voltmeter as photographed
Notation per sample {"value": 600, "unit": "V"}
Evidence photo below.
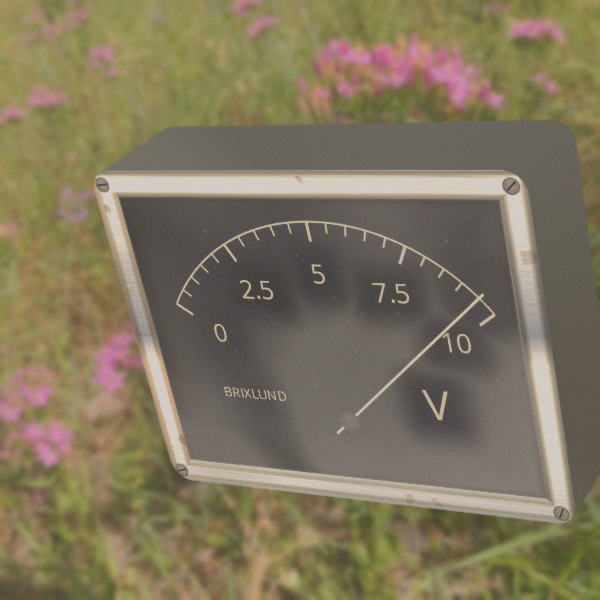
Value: {"value": 9.5, "unit": "V"}
